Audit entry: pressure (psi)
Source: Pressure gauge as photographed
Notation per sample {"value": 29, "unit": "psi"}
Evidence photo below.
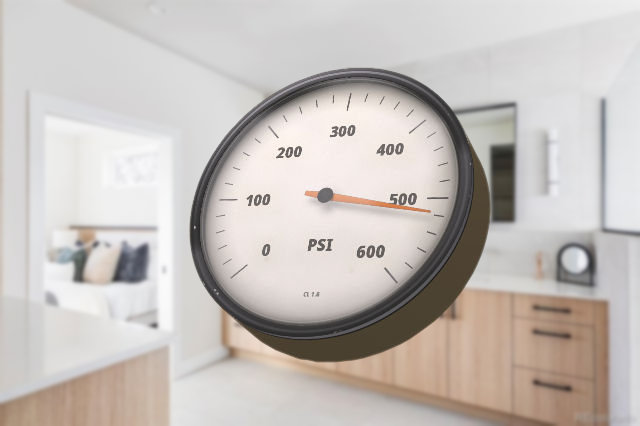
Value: {"value": 520, "unit": "psi"}
